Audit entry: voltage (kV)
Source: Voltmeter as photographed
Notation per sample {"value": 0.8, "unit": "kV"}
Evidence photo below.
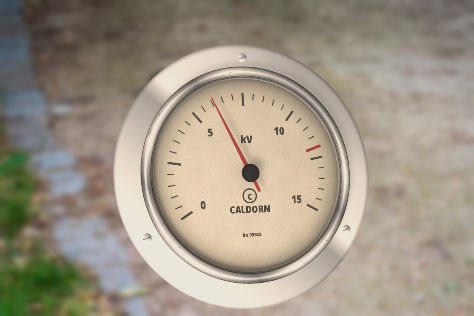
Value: {"value": 6, "unit": "kV"}
